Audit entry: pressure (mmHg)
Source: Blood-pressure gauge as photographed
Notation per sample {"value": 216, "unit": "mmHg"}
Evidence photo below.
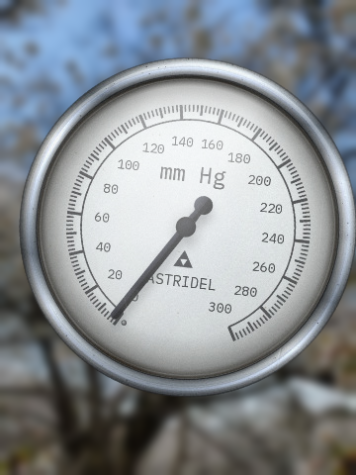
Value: {"value": 2, "unit": "mmHg"}
